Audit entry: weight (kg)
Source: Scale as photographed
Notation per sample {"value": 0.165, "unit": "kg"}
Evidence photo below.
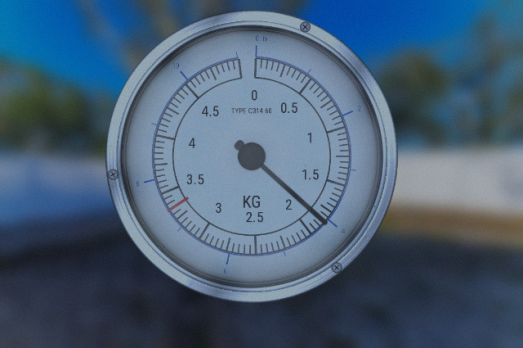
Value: {"value": 1.85, "unit": "kg"}
